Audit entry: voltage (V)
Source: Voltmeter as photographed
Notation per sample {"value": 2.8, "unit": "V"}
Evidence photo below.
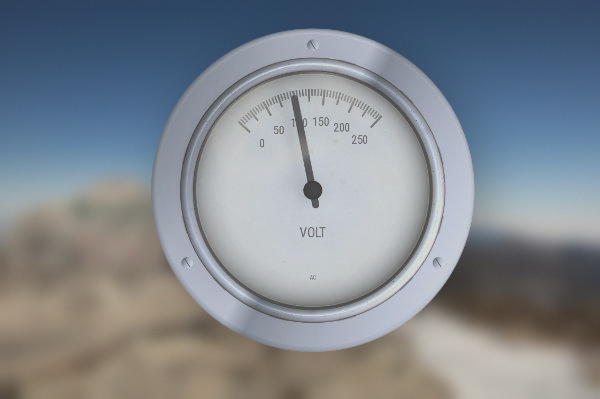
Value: {"value": 100, "unit": "V"}
